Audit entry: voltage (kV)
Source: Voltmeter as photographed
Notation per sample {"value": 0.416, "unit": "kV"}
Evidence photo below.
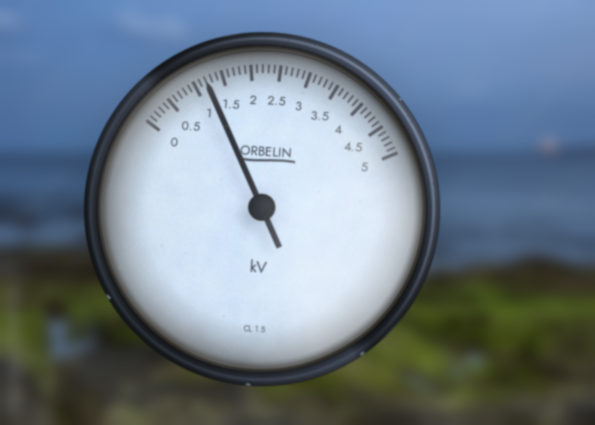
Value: {"value": 1.2, "unit": "kV"}
